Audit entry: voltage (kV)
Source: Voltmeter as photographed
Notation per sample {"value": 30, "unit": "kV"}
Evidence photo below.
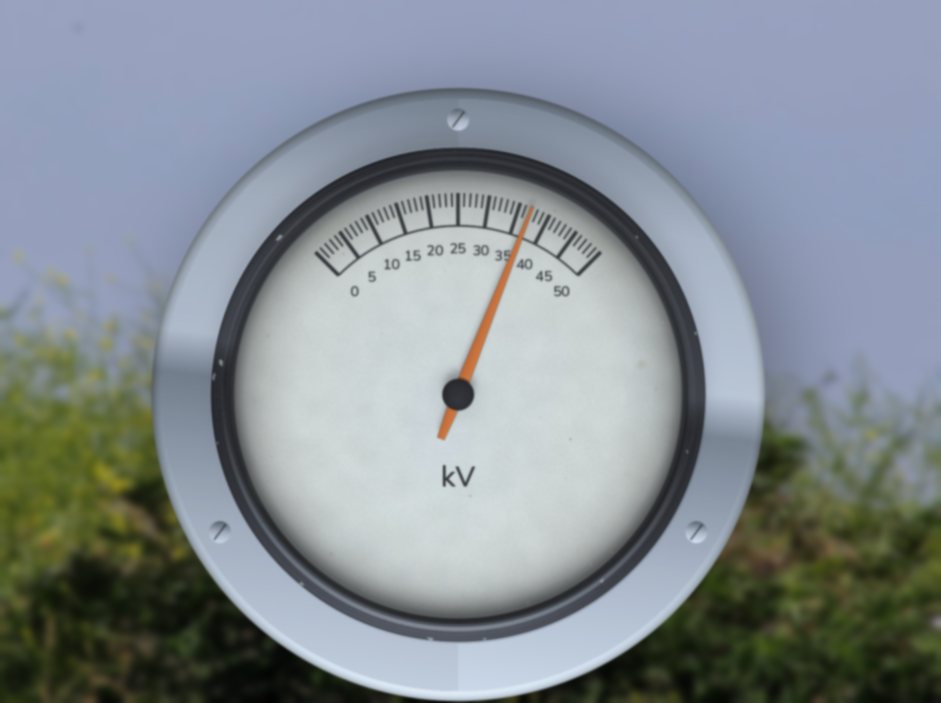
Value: {"value": 37, "unit": "kV"}
